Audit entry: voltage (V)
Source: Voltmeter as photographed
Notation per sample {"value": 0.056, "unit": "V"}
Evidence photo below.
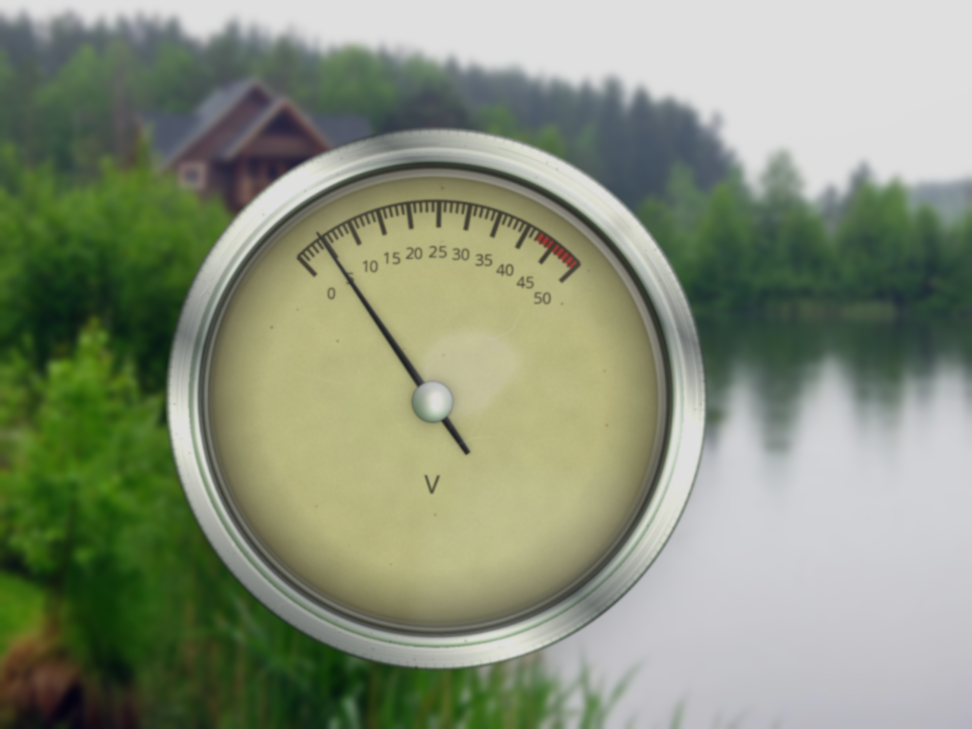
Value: {"value": 5, "unit": "V"}
